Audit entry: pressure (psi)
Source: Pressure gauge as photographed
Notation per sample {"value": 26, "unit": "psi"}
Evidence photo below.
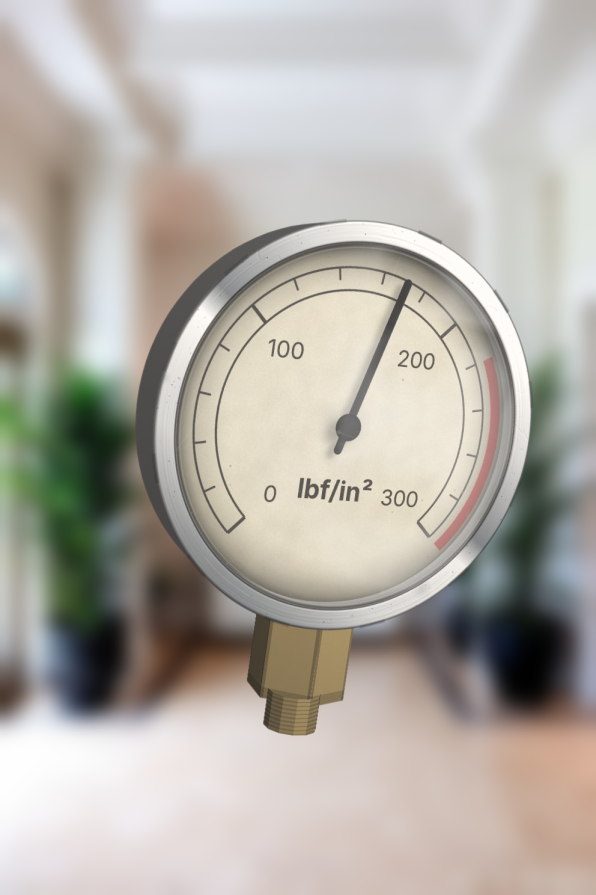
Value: {"value": 170, "unit": "psi"}
